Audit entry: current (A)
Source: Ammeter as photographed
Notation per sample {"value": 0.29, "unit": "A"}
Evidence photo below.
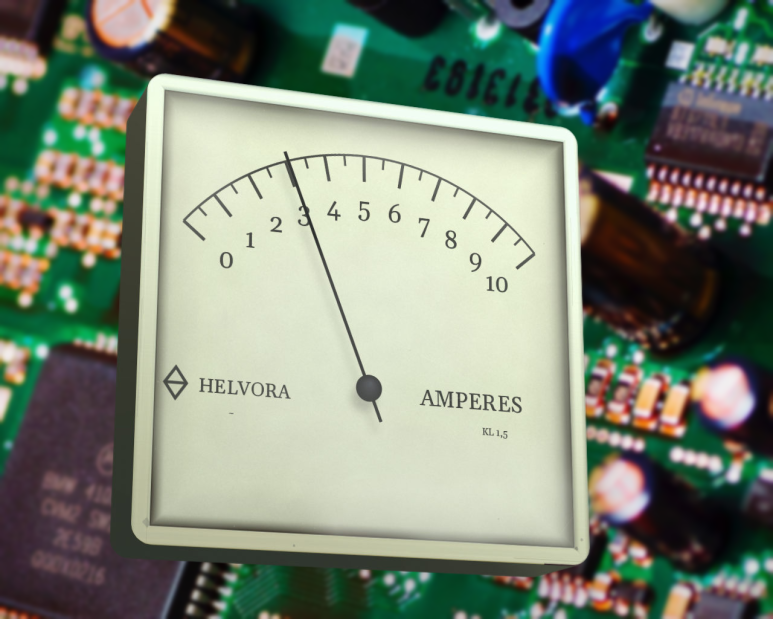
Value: {"value": 3, "unit": "A"}
